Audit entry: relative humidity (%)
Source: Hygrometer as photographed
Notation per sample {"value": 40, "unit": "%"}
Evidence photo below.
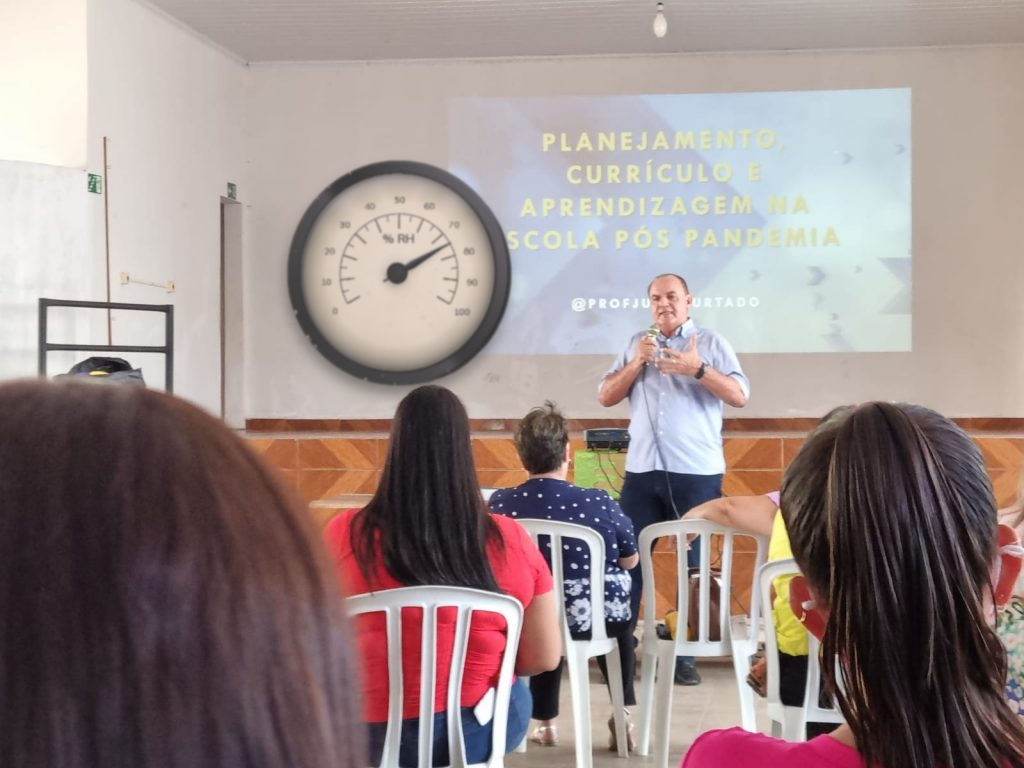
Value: {"value": 75, "unit": "%"}
